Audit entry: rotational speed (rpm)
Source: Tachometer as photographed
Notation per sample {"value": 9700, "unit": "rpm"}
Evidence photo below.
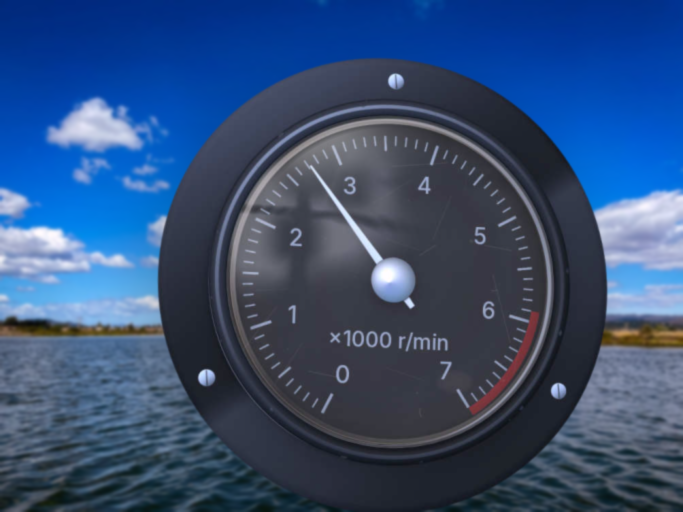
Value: {"value": 2700, "unit": "rpm"}
